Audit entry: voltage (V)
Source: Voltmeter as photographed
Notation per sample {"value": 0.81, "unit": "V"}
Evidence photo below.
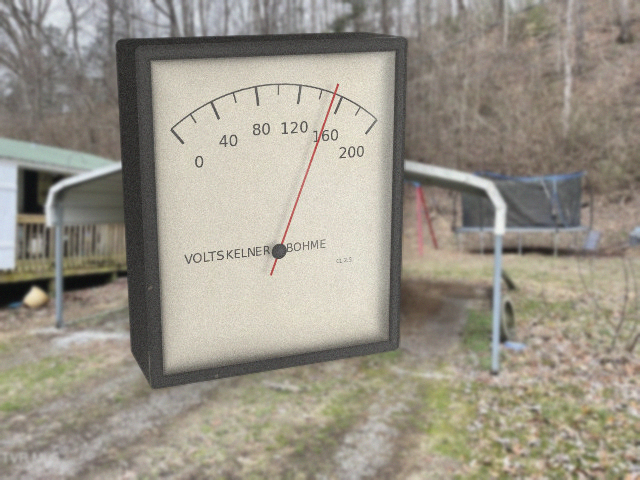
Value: {"value": 150, "unit": "V"}
